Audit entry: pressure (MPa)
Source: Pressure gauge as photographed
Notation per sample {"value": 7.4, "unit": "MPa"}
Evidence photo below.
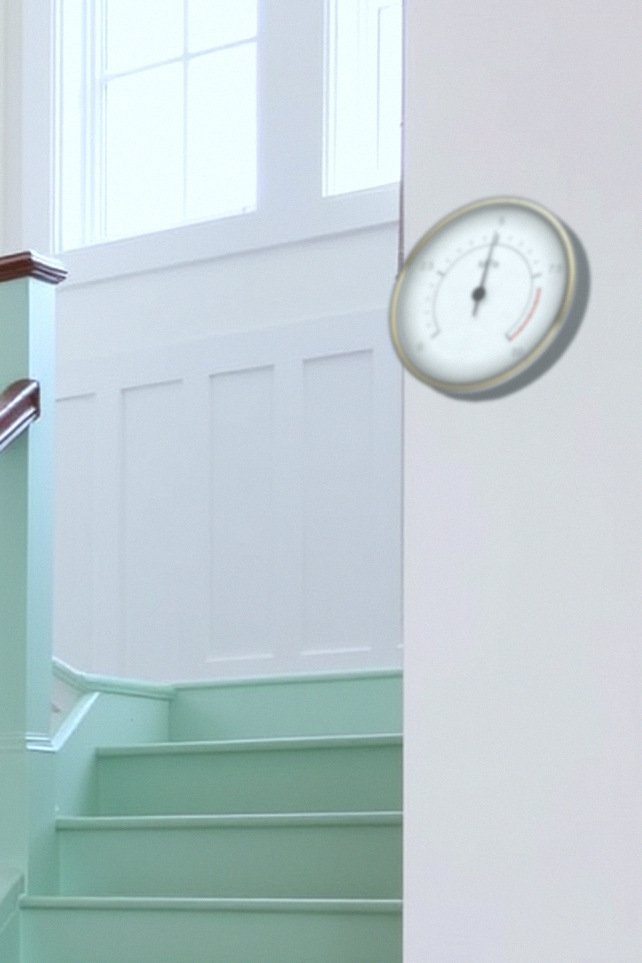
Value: {"value": 5, "unit": "MPa"}
